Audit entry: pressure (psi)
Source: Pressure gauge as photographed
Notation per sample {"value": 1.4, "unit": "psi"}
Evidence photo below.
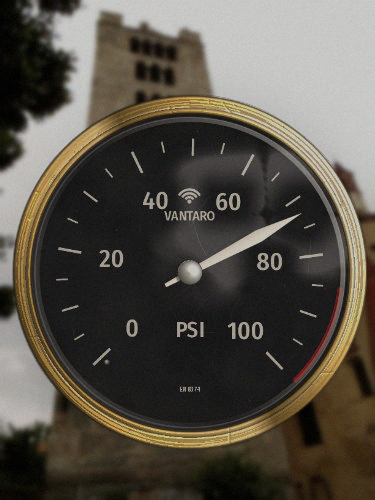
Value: {"value": 72.5, "unit": "psi"}
